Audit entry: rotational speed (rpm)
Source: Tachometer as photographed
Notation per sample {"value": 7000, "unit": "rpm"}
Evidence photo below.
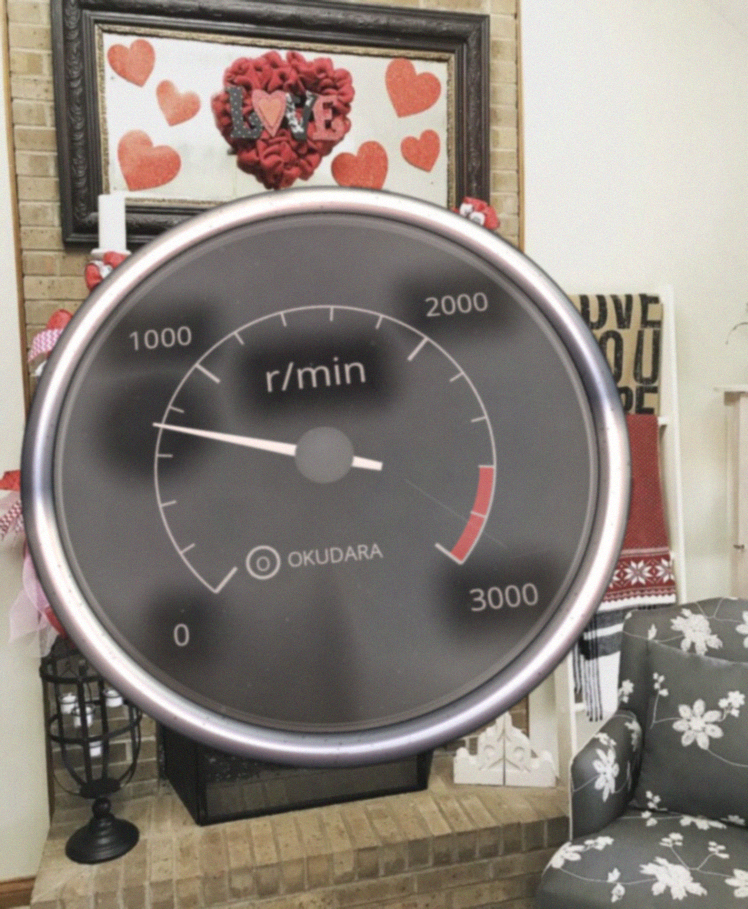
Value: {"value": 700, "unit": "rpm"}
